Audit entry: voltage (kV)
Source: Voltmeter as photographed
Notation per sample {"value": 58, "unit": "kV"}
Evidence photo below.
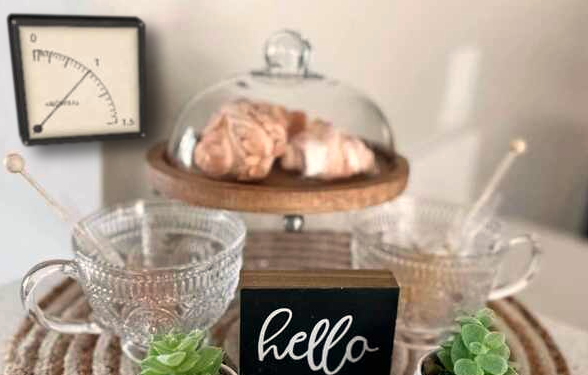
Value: {"value": 1, "unit": "kV"}
